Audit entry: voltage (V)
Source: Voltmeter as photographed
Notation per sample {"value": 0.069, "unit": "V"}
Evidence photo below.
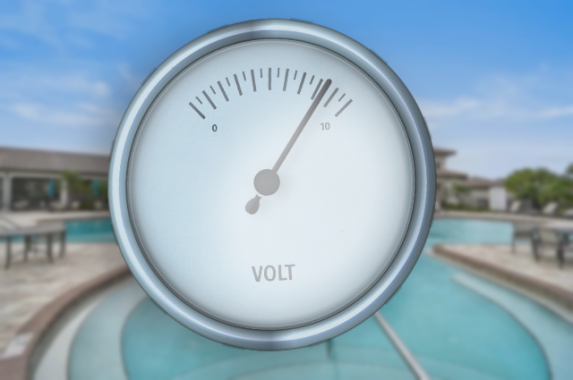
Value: {"value": 8.5, "unit": "V"}
